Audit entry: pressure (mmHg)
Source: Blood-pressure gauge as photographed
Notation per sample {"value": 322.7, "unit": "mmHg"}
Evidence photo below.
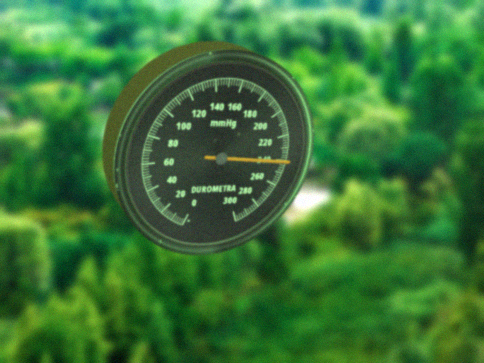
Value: {"value": 240, "unit": "mmHg"}
